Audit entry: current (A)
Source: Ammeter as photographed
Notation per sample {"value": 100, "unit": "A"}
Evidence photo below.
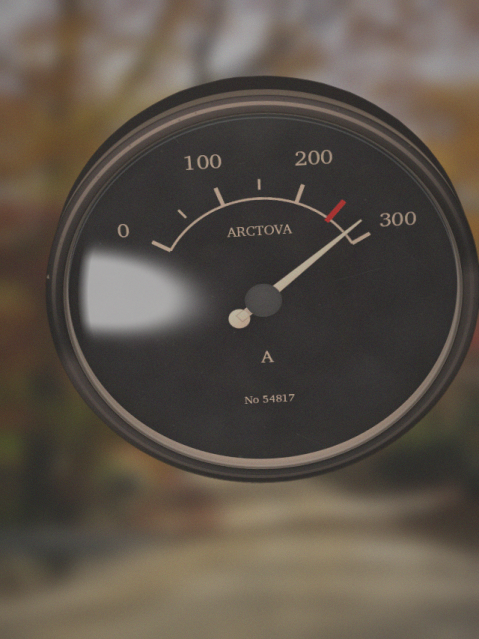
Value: {"value": 275, "unit": "A"}
